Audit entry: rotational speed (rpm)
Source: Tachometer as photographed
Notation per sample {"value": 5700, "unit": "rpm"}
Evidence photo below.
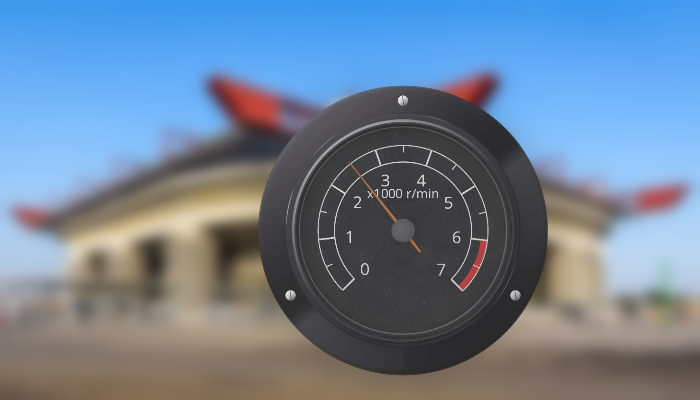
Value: {"value": 2500, "unit": "rpm"}
